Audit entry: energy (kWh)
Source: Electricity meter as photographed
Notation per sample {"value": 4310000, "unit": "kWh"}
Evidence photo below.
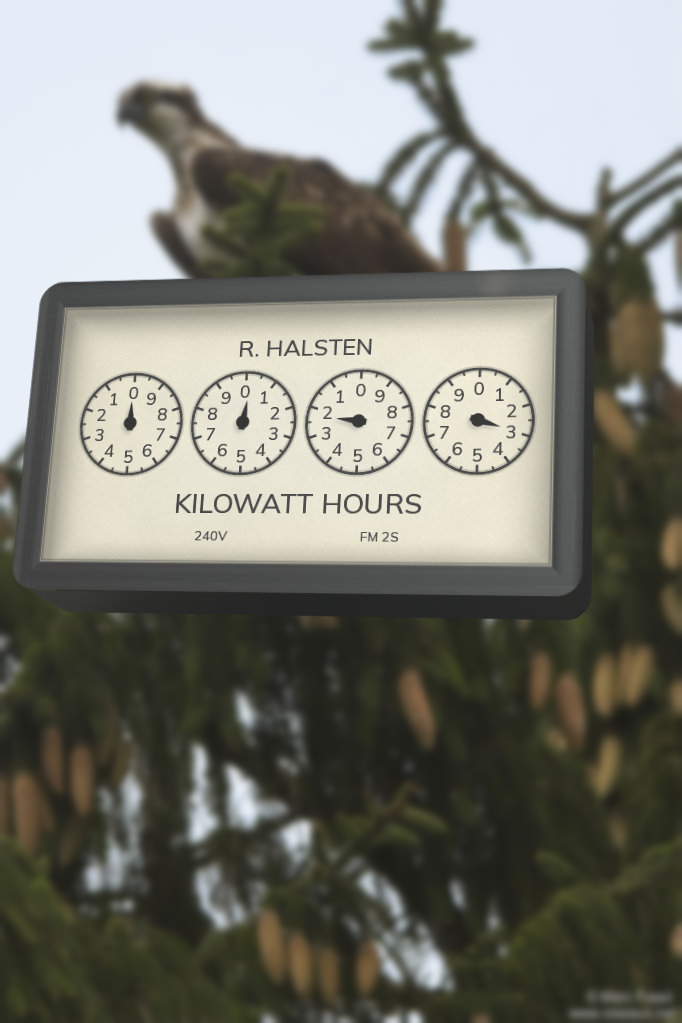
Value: {"value": 23, "unit": "kWh"}
